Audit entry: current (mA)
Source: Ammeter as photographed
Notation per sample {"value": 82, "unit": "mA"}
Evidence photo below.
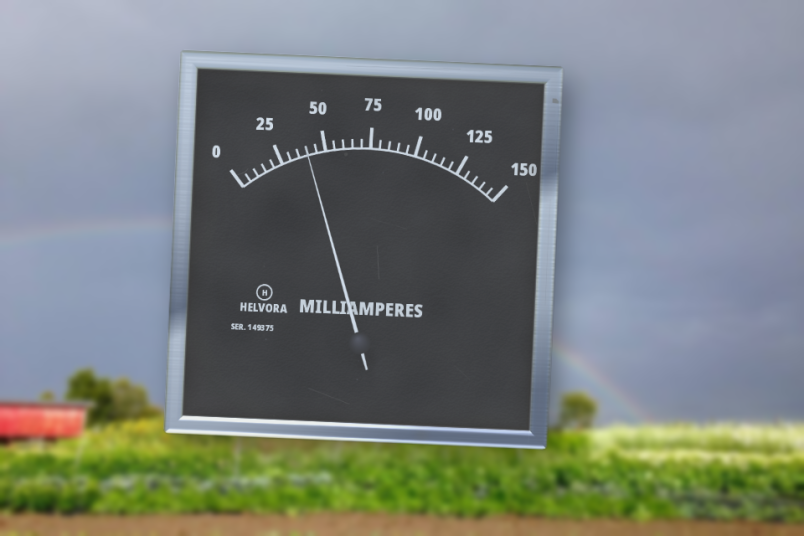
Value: {"value": 40, "unit": "mA"}
